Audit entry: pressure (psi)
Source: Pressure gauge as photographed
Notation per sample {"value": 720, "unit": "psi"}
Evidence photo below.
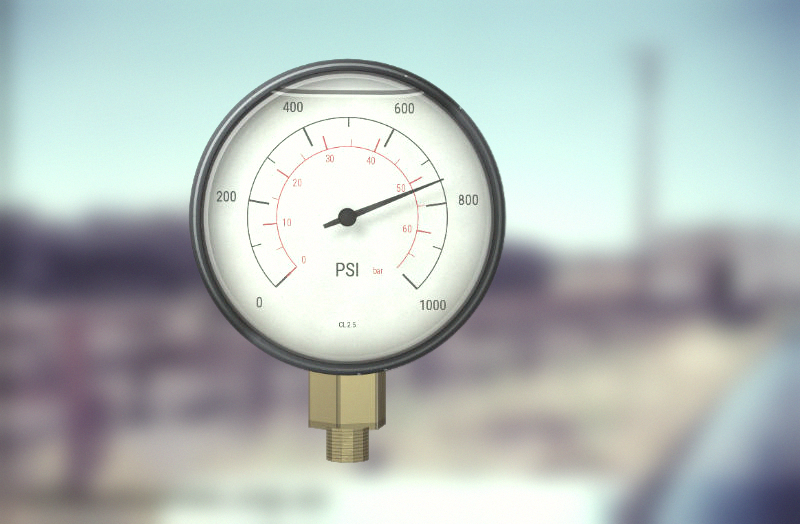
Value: {"value": 750, "unit": "psi"}
